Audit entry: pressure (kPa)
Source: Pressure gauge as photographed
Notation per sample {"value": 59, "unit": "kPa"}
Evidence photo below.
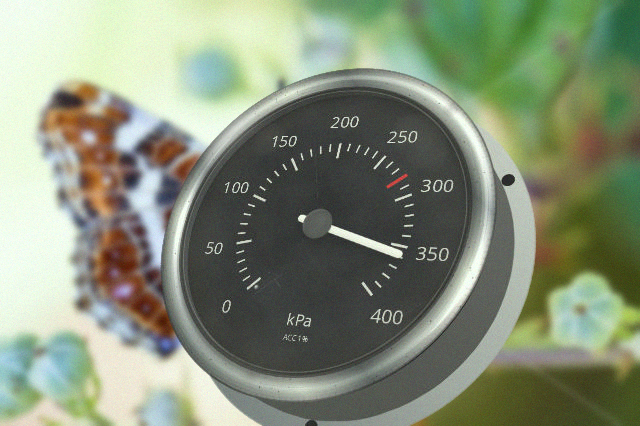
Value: {"value": 360, "unit": "kPa"}
